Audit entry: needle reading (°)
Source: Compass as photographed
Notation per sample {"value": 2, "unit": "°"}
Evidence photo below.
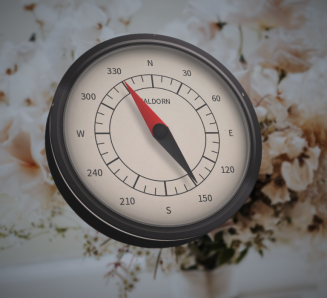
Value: {"value": 330, "unit": "°"}
